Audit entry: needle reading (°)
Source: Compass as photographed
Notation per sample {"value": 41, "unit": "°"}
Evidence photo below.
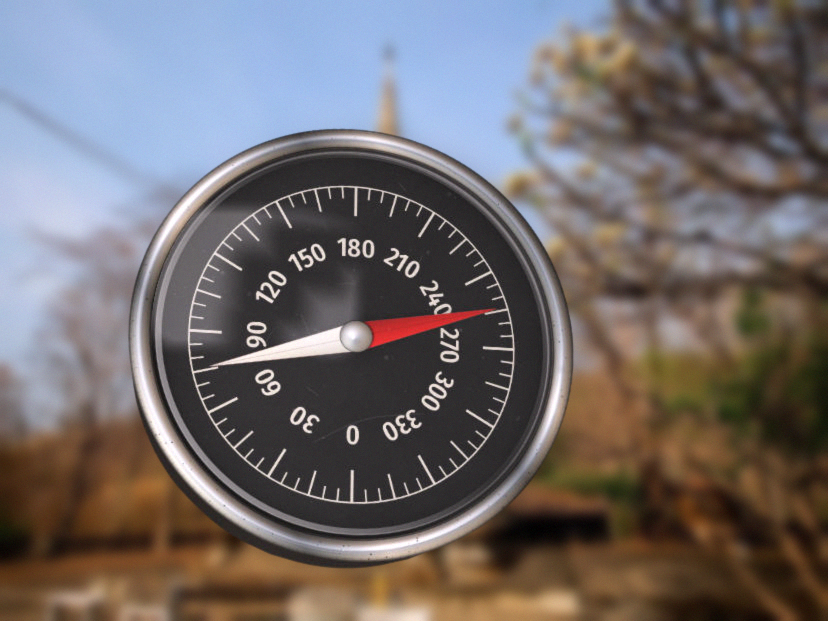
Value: {"value": 255, "unit": "°"}
